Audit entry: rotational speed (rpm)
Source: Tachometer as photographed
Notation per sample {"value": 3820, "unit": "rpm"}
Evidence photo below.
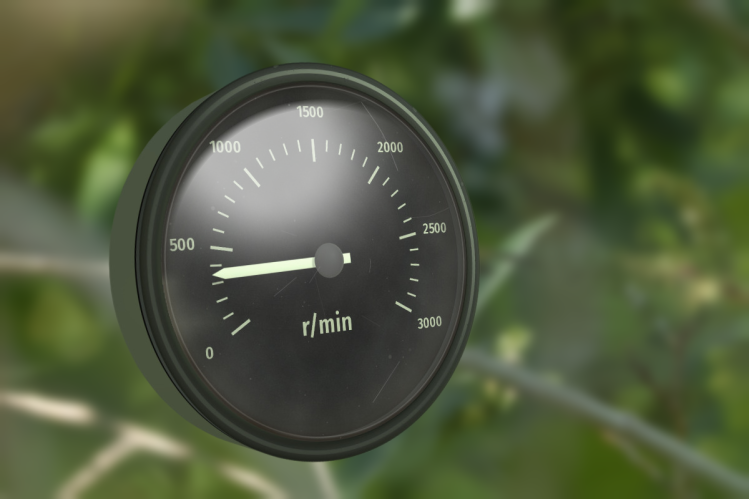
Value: {"value": 350, "unit": "rpm"}
